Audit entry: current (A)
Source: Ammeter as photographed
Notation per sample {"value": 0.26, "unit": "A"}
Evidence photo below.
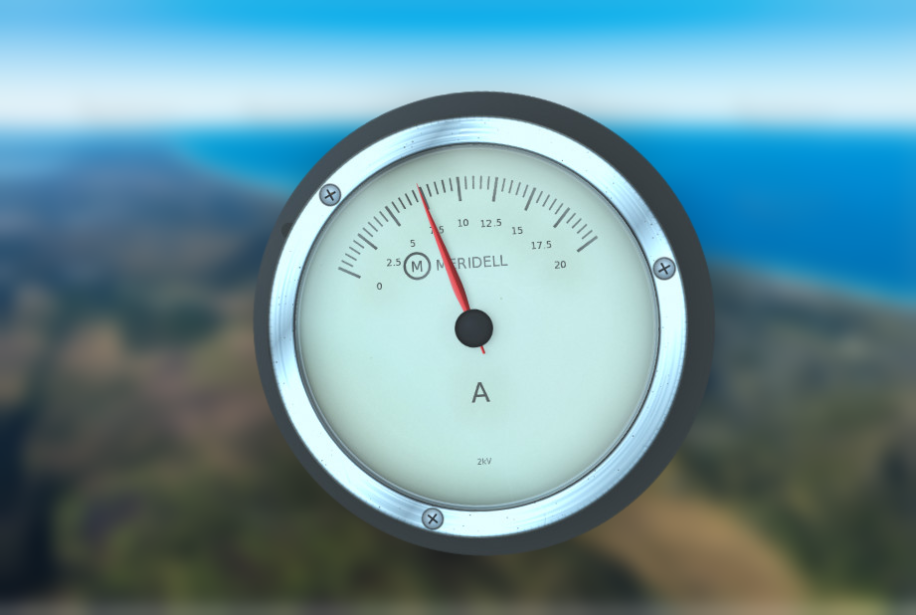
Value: {"value": 7.5, "unit": "A"}
